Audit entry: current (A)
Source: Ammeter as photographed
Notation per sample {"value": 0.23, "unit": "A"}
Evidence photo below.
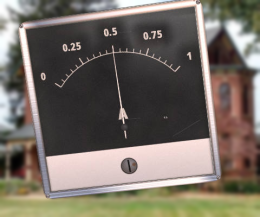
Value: {"value": 0.5, "unit": "A"}
